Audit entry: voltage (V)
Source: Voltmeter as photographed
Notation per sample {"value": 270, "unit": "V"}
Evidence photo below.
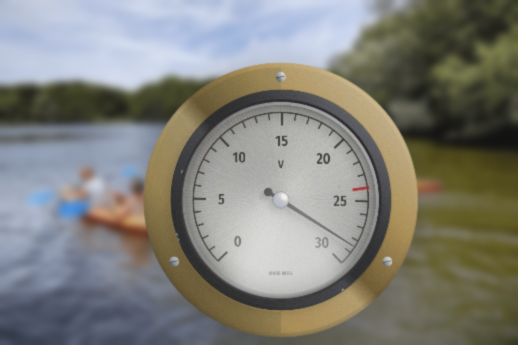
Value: {"value": 28.5, "unit": "V"}
